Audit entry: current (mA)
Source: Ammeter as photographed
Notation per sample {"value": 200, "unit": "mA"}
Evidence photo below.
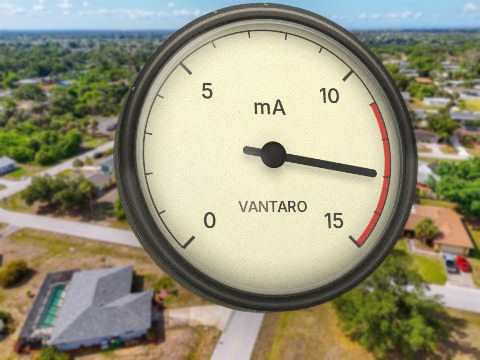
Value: {"value": 13, "unit": "mA"}
